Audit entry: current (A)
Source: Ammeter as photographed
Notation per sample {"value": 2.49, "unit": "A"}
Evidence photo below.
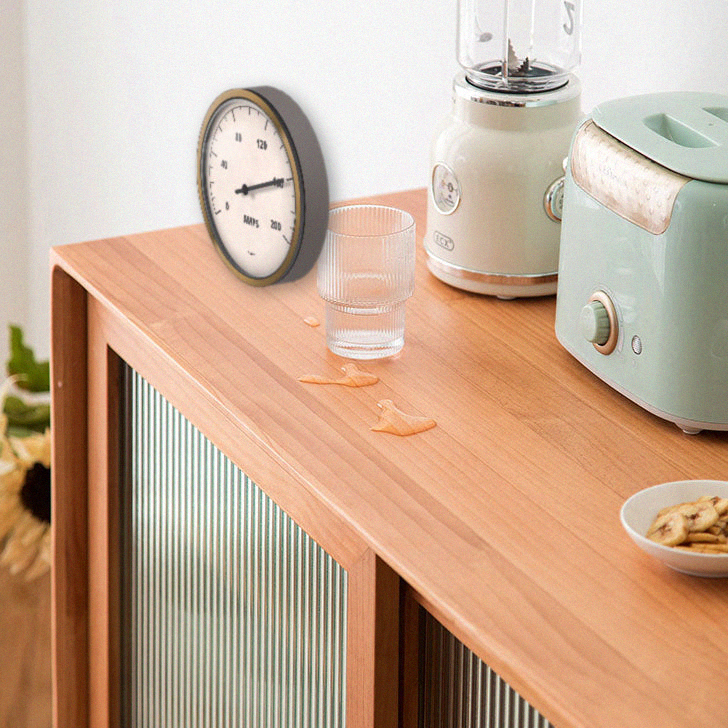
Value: {"value": 160, "unit": "A"}
